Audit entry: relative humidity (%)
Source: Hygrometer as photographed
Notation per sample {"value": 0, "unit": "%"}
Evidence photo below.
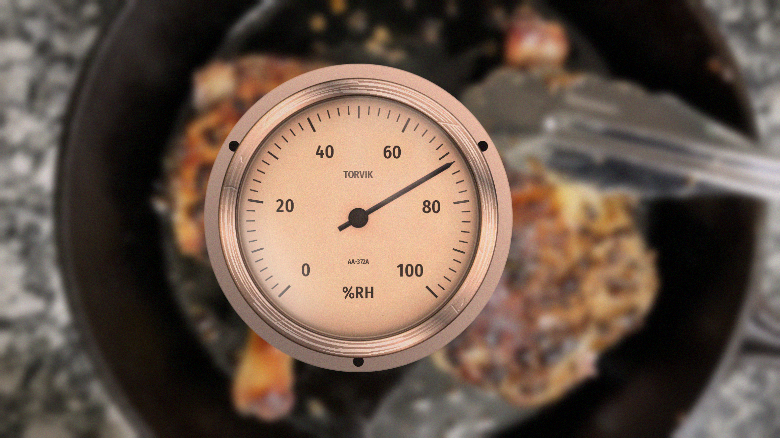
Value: {"value": 72, "unit": "%"}
